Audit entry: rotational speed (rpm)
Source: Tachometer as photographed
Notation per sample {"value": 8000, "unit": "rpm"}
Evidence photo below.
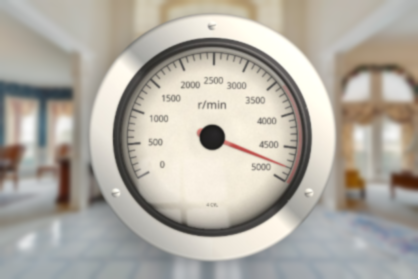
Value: {"value": 4800, "unit": "rpm"}
